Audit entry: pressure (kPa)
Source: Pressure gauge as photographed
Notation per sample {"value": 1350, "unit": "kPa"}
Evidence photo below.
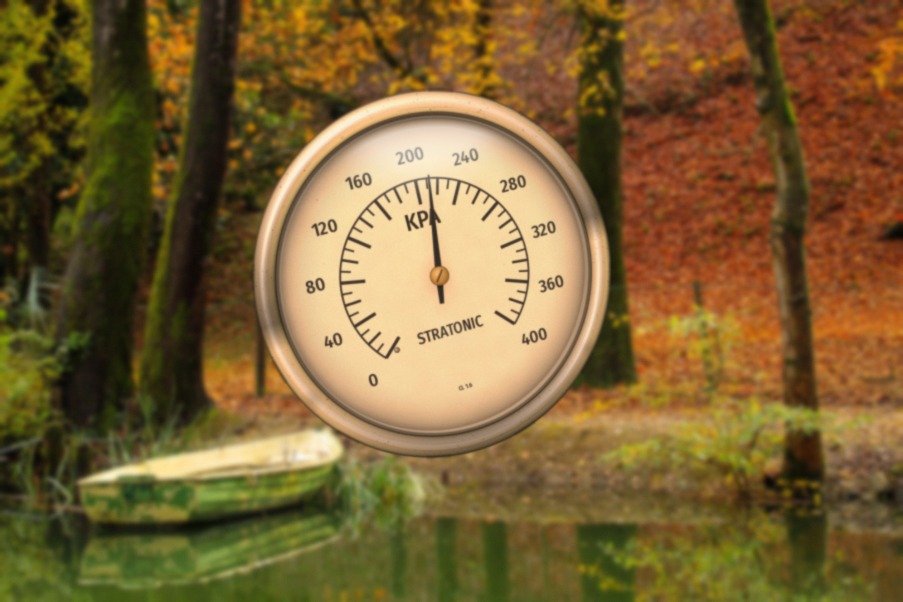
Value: {"value": 210, "unit": "kPa"}
